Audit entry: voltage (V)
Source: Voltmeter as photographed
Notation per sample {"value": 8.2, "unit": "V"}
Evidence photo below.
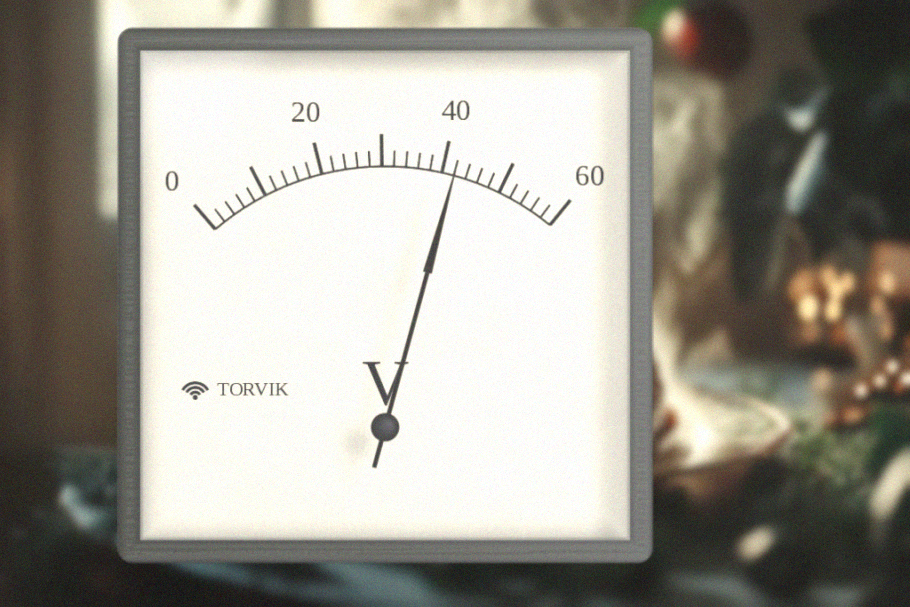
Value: {"value": 42, "unit": "V"}
